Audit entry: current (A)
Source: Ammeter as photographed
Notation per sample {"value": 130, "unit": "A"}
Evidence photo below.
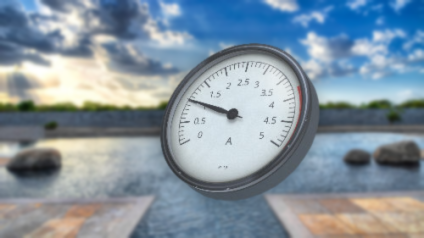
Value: {"value": 1, "unit": "A"}
